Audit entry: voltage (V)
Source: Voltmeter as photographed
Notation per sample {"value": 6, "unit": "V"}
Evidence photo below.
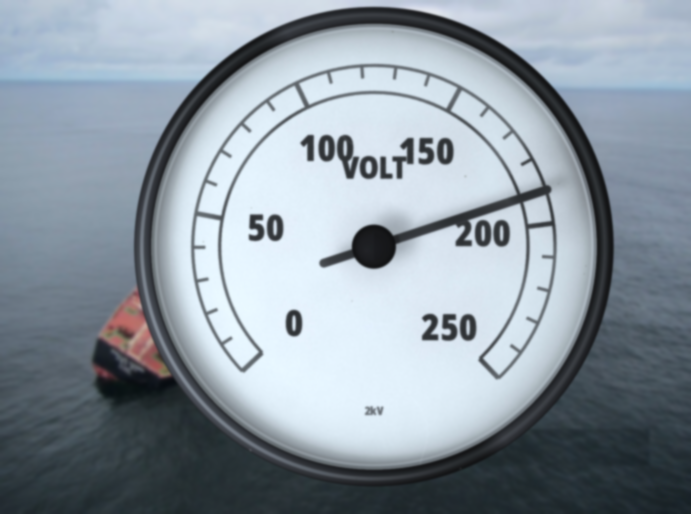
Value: {"value": 190, "unit": "V"}
